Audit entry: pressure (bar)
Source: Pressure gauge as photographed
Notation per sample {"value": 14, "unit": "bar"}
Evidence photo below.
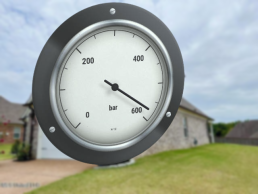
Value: {"value": 575, "unit": "bar"}
